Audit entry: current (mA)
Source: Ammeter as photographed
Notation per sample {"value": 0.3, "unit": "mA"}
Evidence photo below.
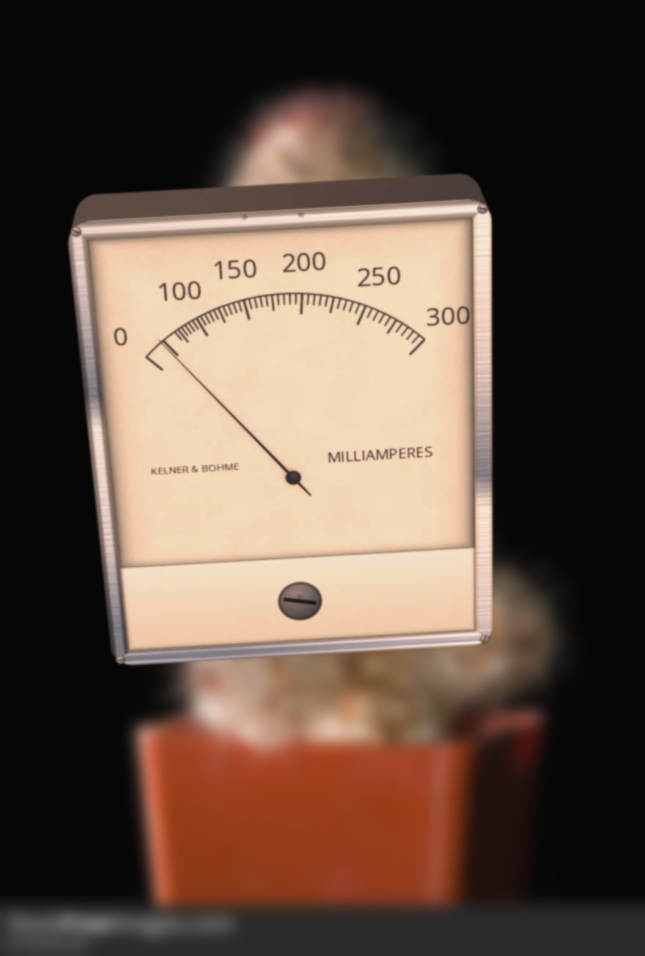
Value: {"value": 50, "unit": "mA"}
